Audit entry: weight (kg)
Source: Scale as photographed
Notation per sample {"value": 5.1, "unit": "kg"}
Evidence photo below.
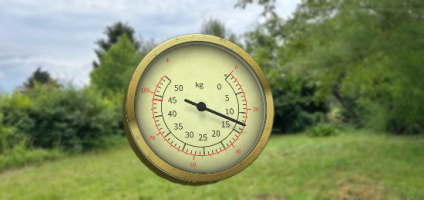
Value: {"value": 13, "unit": "kg"}
